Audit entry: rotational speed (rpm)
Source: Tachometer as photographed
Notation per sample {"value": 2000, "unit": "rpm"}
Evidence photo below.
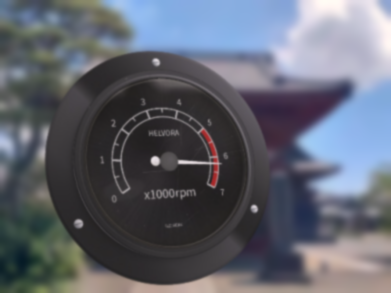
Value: {"value": 6250, "unit": "rpm"}
